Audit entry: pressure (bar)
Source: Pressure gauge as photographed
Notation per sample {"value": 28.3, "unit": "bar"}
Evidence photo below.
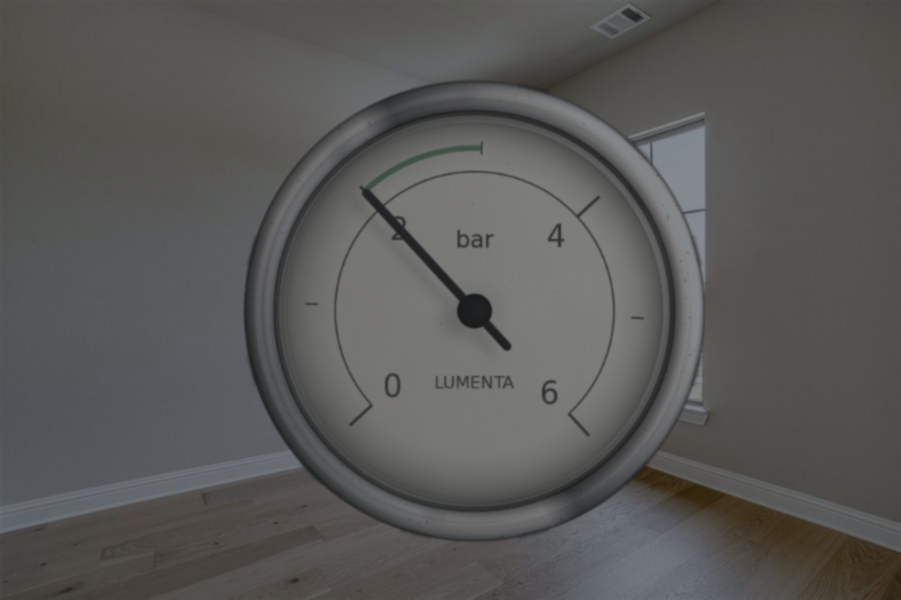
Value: {"value": 2, "unit": "bar"}
